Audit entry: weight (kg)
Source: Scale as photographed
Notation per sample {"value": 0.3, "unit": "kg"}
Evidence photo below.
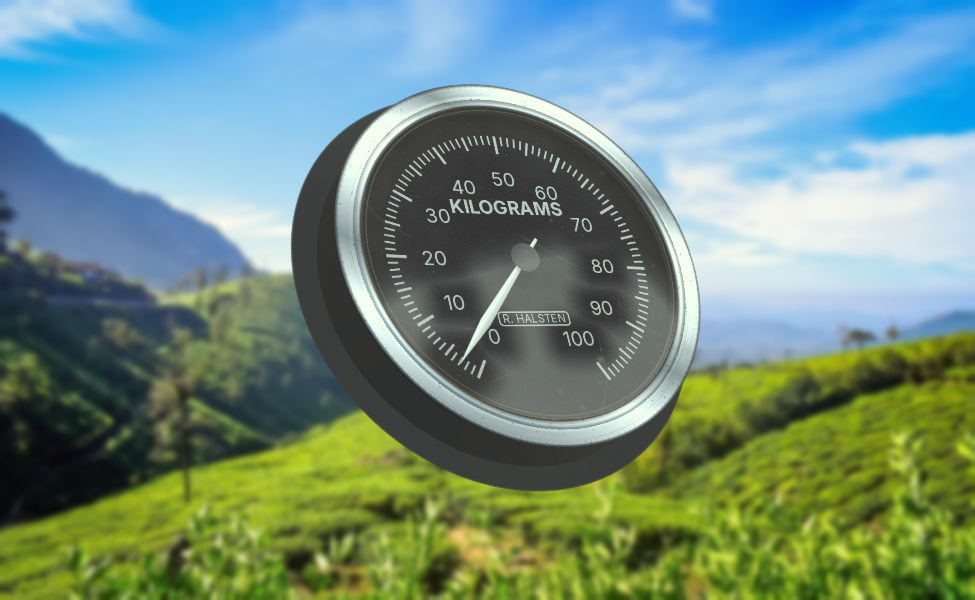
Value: {"value": 3, "unit": "kg"}
